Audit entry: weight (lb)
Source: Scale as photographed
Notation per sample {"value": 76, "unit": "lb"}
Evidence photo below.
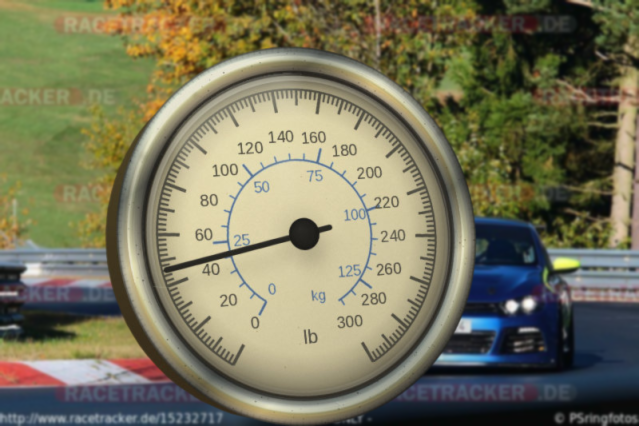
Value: {"value": 46, "unit": "lb"}
